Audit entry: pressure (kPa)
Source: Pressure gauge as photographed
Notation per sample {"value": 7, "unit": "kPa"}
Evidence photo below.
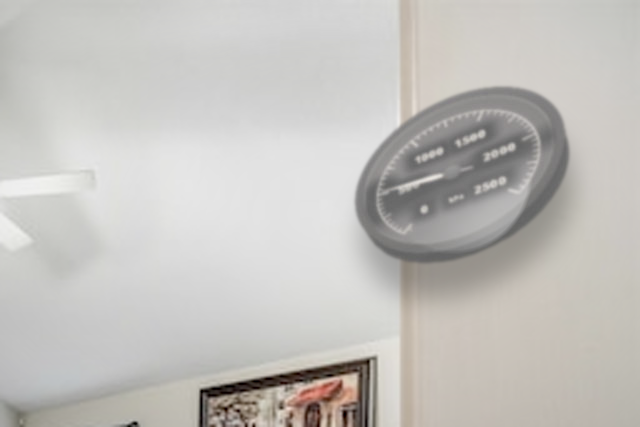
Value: {"value": 500, "unit": "kPa"}
